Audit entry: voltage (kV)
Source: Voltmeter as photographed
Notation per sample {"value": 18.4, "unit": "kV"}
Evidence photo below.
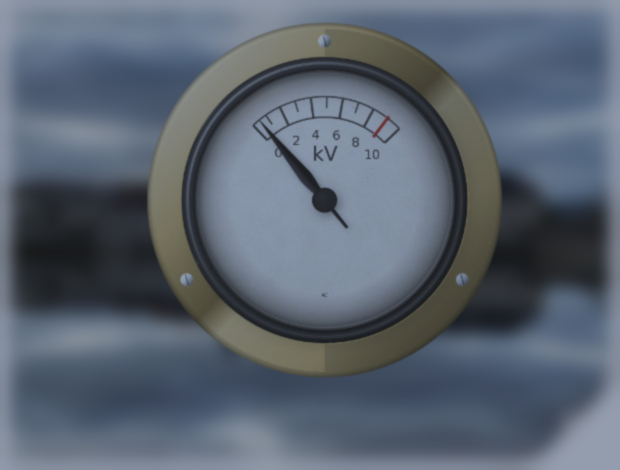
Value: {"value": 0.5, "unit": "kV"}
